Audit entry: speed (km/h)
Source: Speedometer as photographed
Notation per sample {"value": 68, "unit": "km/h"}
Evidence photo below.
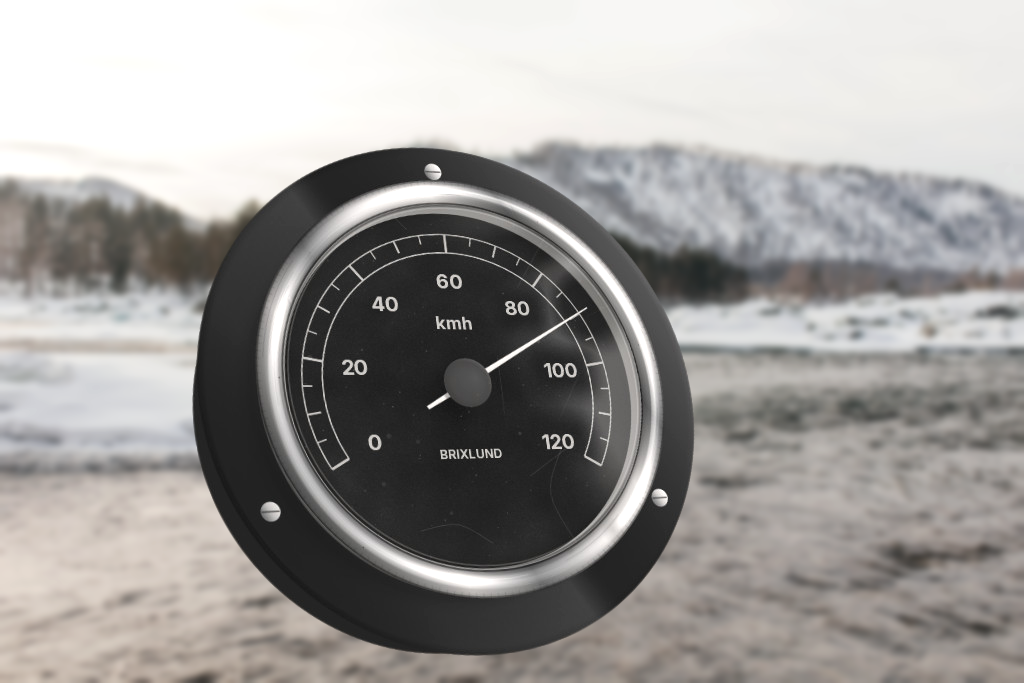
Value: {"value": 90, "unit": "km/h"}
